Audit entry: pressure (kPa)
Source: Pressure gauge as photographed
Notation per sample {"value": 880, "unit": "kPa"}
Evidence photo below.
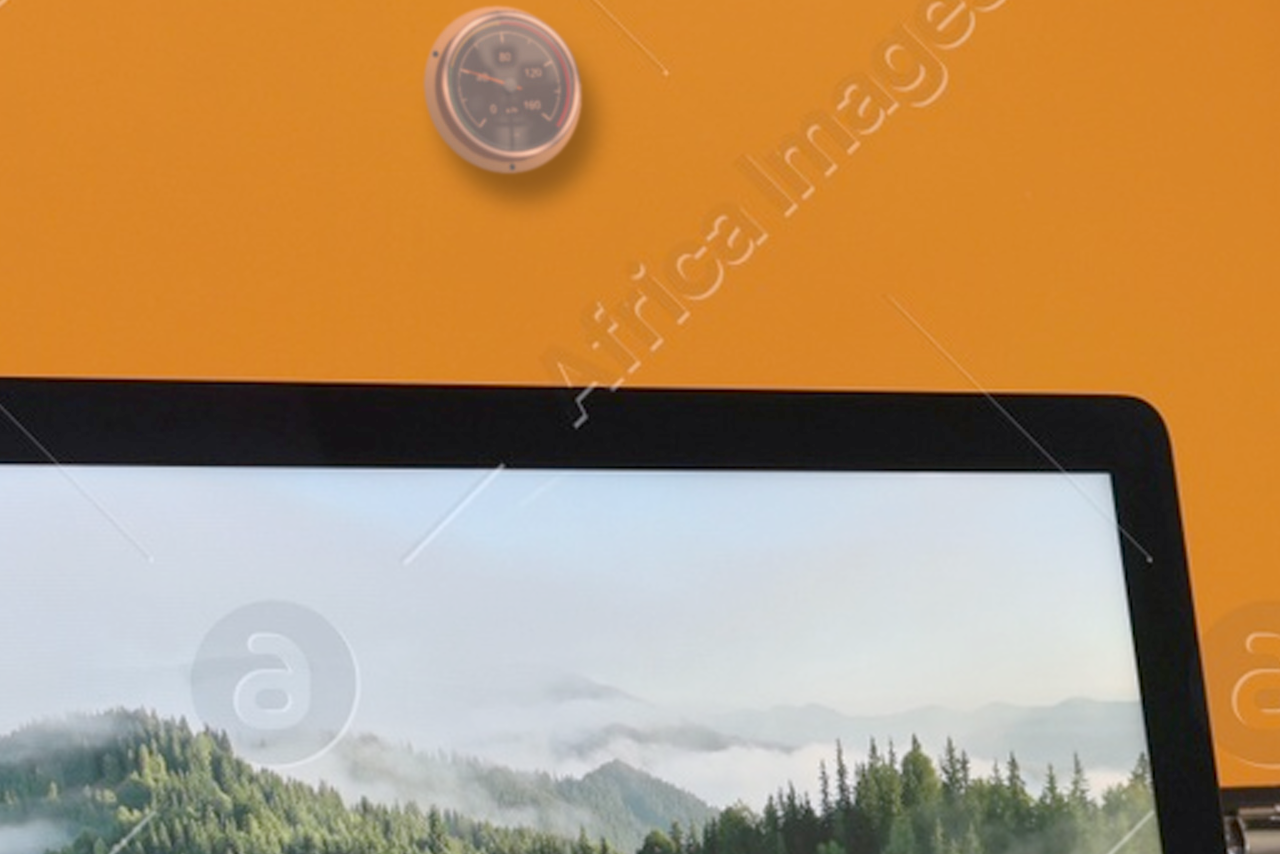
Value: {"value": 40, "unit": "kPa"}
